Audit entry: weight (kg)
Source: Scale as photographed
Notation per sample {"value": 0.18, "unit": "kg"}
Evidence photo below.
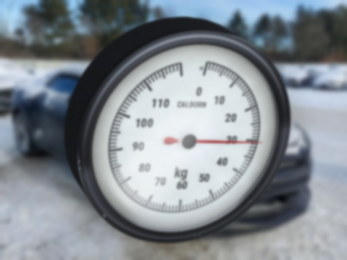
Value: {"value": 30, "unit": "kg"}
